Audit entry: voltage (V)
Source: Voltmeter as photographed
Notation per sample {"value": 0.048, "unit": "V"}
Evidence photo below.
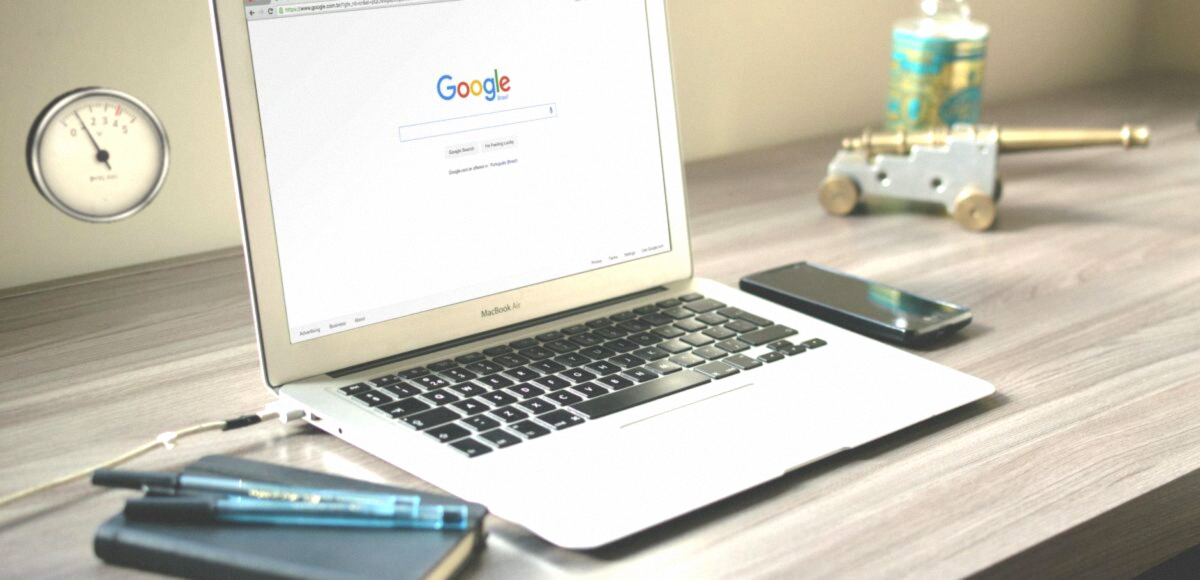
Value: {"value": 1, "unit": "V"}
